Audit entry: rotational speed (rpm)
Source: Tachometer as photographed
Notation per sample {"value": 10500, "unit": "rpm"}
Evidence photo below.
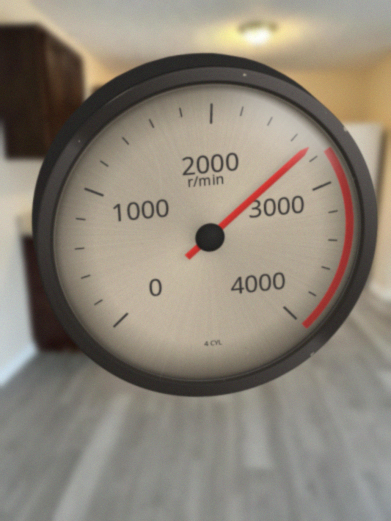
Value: {"value": 2700, "unit": "rpm"}
